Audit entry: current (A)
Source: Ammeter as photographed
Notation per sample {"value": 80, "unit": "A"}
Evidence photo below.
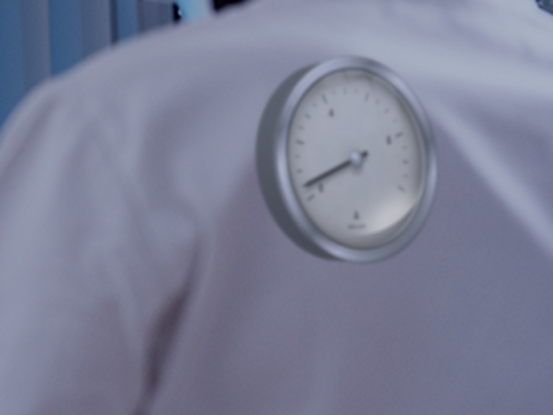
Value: {"value": 0.5, "unit": "A"}
